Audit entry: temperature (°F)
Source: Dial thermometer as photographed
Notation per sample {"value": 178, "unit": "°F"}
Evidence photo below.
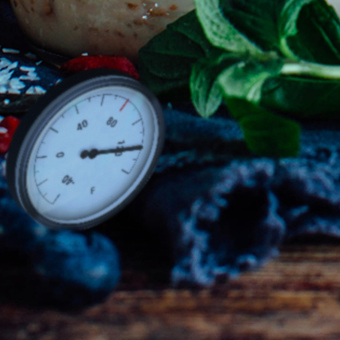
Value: {"value": 120, "unit": "°F"}
